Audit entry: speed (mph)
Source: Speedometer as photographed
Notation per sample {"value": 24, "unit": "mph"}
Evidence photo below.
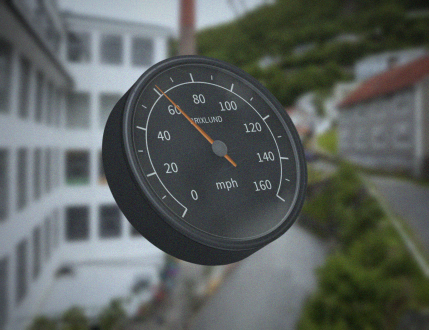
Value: {"value": 60, "unit": "mph"}
